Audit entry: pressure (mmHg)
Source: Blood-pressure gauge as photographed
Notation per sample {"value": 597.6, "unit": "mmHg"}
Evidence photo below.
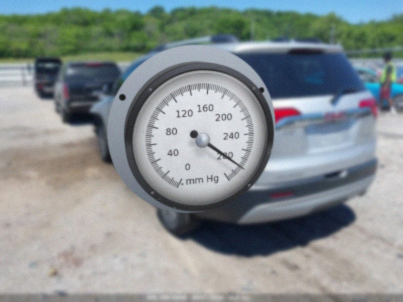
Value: {"value": 280, "unit": "mmHg"}
